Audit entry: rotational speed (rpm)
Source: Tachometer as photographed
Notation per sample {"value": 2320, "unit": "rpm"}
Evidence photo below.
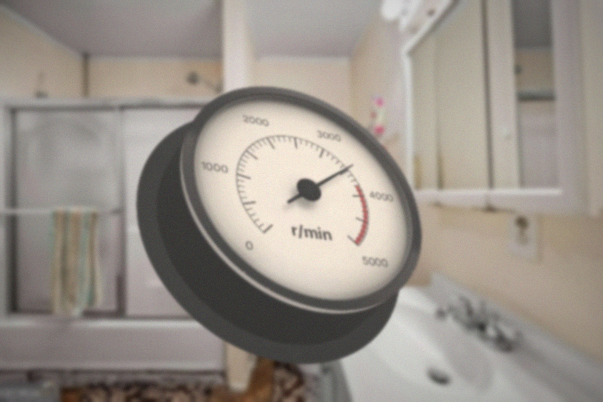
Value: {"value": 3500, "unit": "rpm"}
